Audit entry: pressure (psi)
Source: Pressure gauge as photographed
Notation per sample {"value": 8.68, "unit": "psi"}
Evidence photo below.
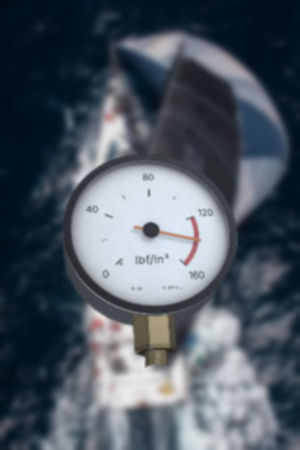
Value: {"value": 140, "unit": "psi"}
